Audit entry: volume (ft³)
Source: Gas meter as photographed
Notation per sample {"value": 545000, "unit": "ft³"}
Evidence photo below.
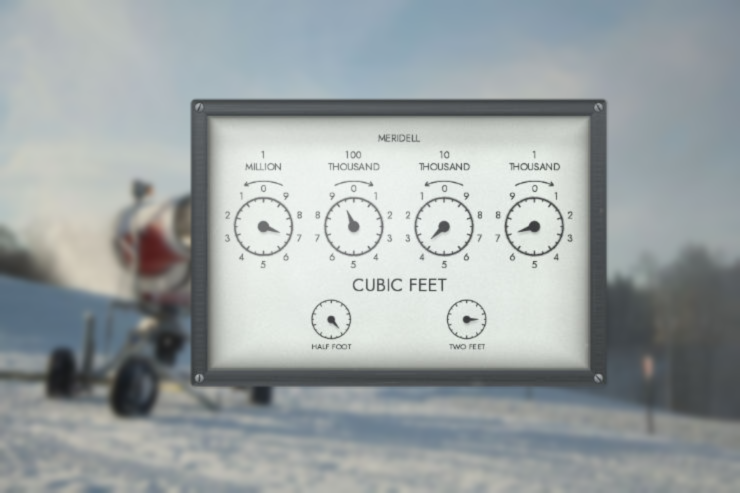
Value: {"value": 693700, "unit": "ft³"}
